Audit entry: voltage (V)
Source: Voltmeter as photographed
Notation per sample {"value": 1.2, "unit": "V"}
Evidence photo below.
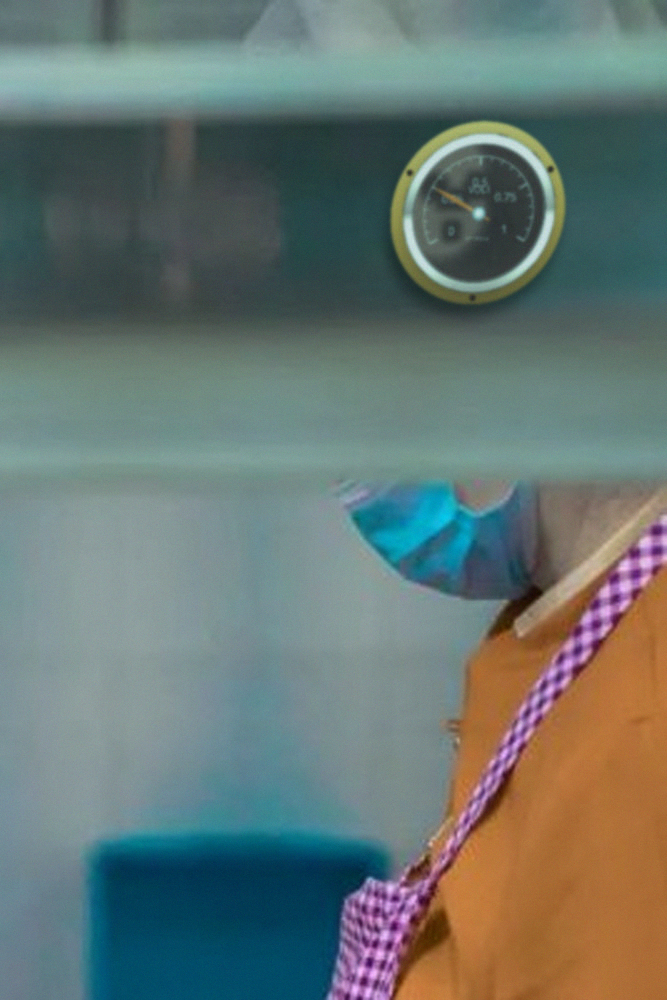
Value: {"value": 0.25, "unit": "V"}
